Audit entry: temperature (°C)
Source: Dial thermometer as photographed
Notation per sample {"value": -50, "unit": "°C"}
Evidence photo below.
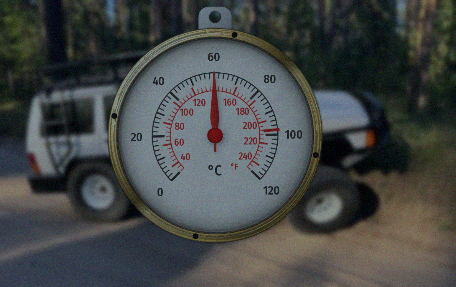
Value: {"value": 60, "unit": "°C"}
